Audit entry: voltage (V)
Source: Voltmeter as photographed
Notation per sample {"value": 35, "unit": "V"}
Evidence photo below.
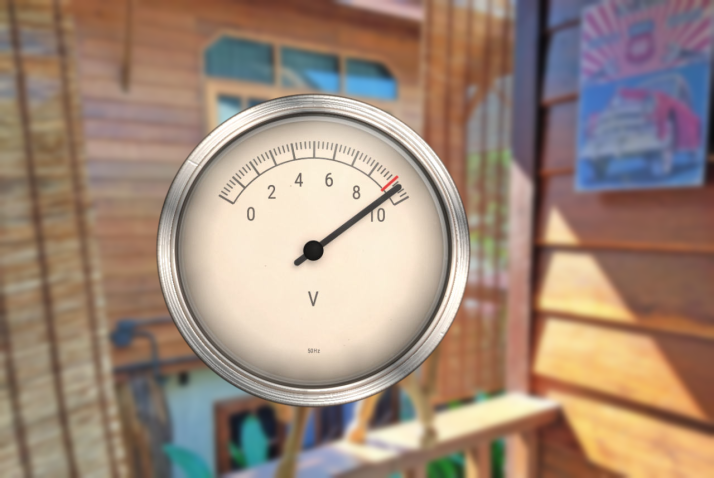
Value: {"value": 9.4, "unit": "V"}
